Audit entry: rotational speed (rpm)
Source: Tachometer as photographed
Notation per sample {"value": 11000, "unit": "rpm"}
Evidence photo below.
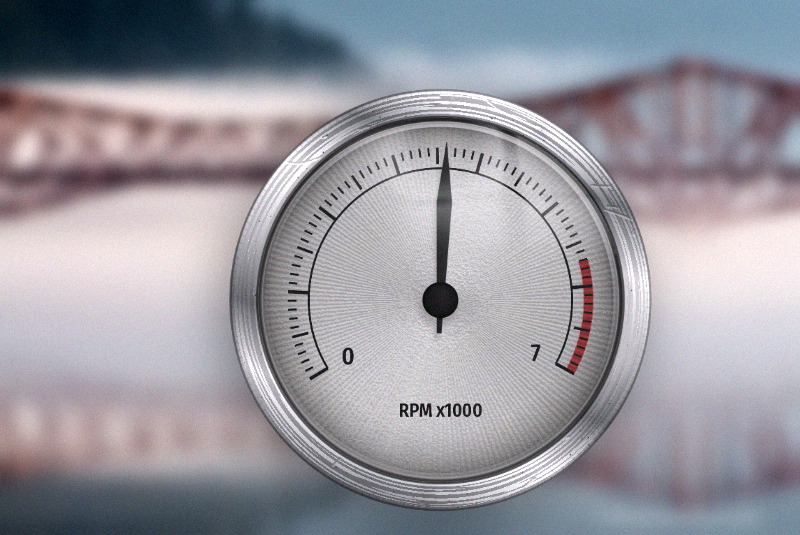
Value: {"value": 3600, "unit": "rpm"}
